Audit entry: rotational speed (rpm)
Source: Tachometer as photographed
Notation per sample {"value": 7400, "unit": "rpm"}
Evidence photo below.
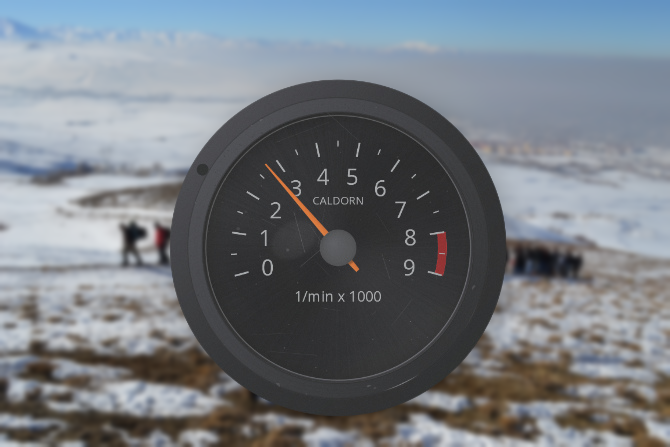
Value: {"value": 2750, "unit": "rpm"}
